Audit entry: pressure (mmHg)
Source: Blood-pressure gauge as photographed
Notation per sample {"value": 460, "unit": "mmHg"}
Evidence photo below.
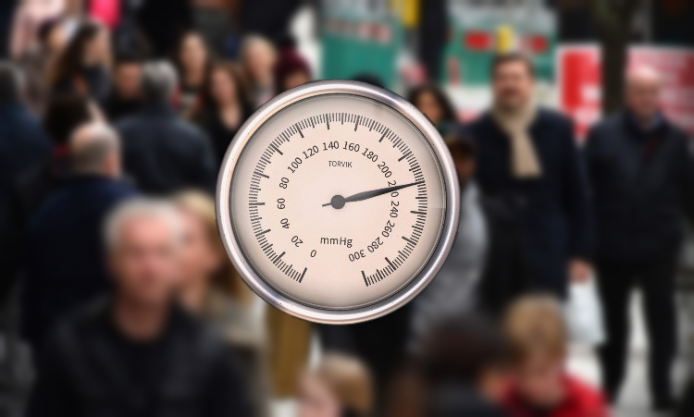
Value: {"value": 220, "unit": "mmHg"}
